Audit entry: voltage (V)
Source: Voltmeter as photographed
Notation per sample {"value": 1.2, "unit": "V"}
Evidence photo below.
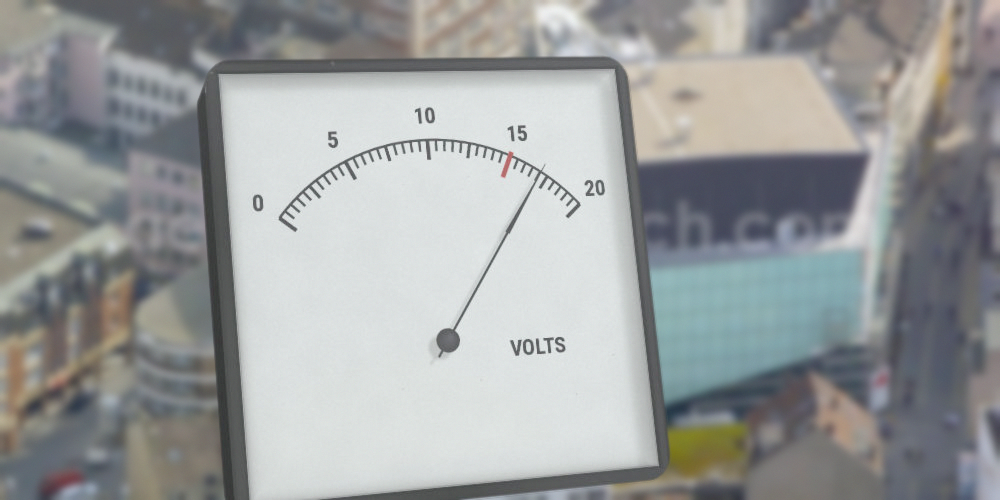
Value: {"value": 17, "unit": "V"}
